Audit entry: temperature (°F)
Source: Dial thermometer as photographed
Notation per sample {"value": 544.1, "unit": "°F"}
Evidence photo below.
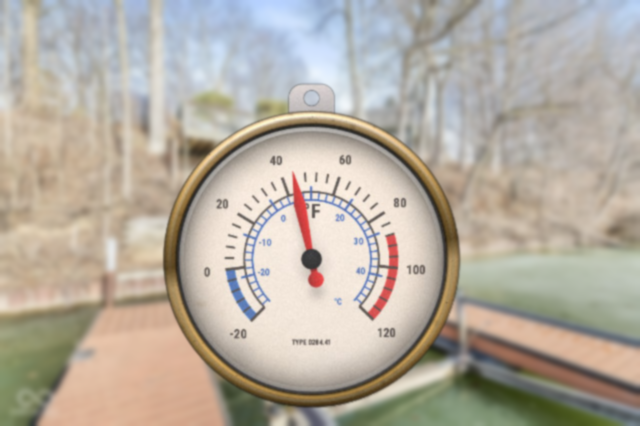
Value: {"value": 44, "unit": "°F"}
